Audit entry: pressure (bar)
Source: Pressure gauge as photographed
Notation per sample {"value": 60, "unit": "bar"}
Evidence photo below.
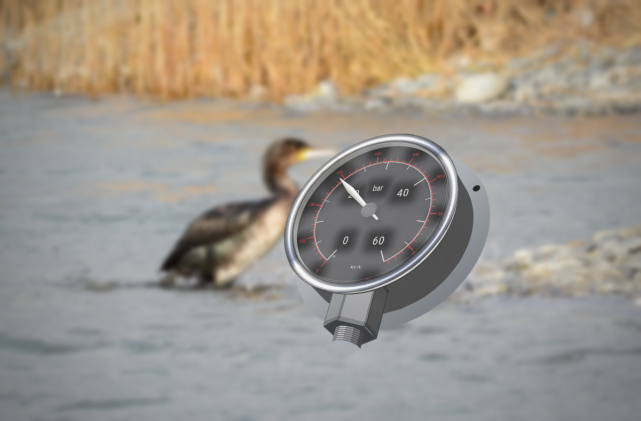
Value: {"value": 20, "unit": "bar"}
